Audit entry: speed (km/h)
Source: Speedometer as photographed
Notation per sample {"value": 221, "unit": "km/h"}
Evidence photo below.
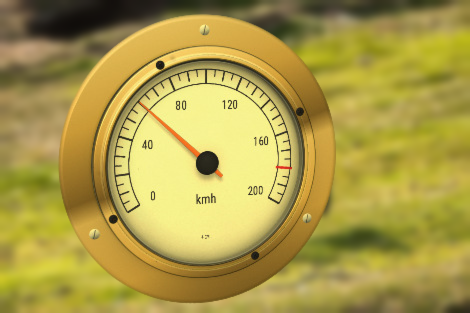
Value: {"value": 60, "unit": "km/h"}
